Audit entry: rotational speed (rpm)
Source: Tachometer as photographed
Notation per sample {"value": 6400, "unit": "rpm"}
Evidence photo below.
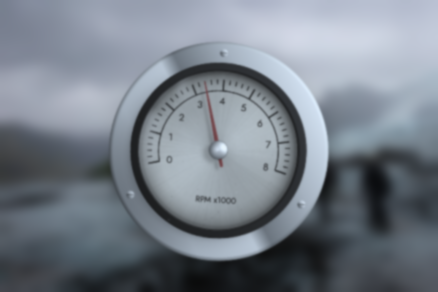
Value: {"value": 3400, "unit": "rpm"}
